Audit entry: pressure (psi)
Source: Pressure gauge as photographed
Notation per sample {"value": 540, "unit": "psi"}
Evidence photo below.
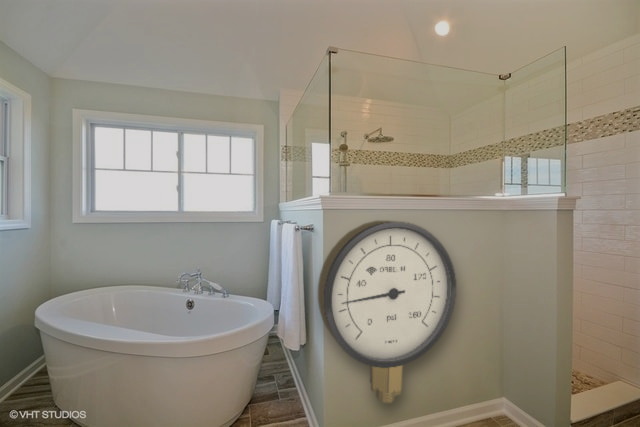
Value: {"value": 25, "unit": "psi"}
